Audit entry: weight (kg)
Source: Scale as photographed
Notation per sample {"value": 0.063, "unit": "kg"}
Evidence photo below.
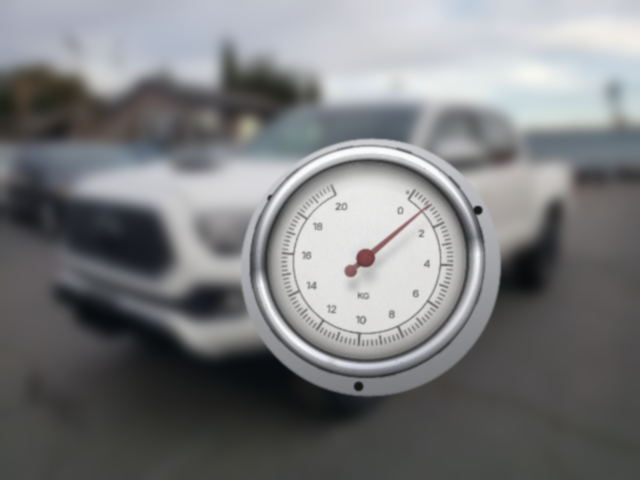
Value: {"value": 1, "unit": "kg"}
